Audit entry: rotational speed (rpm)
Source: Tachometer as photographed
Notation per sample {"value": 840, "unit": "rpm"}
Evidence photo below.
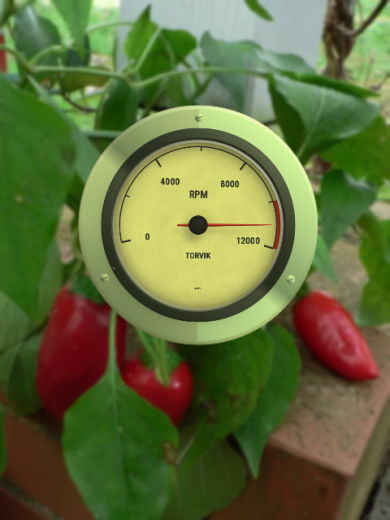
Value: {"value": 11000, "unit": "rpm"}
